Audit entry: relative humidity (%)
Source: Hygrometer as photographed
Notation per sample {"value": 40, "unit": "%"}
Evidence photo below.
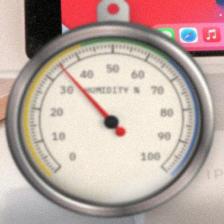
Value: {"value": 35, "unit": "%"}
